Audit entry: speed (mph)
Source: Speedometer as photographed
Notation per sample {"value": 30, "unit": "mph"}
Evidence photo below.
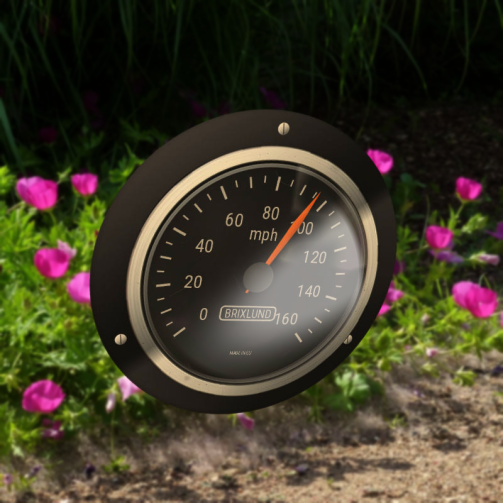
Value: {"value": 95, "unit": "mph"}
